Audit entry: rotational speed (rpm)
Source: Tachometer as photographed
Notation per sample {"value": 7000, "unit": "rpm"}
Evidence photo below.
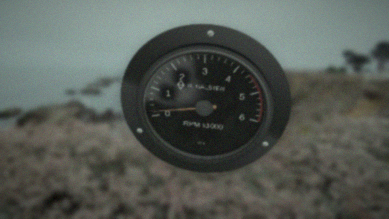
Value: {"value": 200, "unit": "rpm"}
